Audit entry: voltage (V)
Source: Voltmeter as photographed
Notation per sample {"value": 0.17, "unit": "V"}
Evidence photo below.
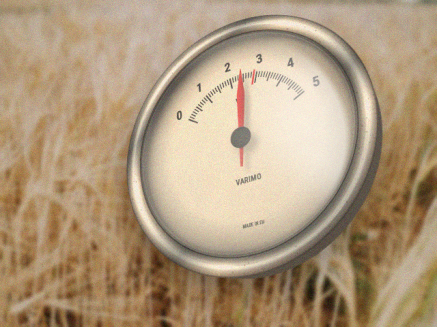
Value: {"value": 2.5, "unit": "V"}
